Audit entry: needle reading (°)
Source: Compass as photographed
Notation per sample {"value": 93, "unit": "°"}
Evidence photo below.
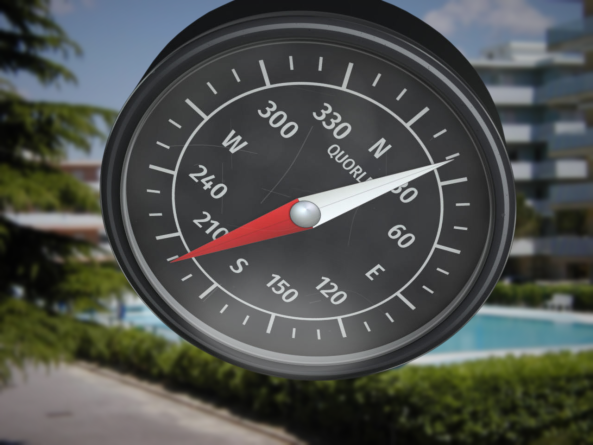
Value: {"value": 200, "unit": "°"}
